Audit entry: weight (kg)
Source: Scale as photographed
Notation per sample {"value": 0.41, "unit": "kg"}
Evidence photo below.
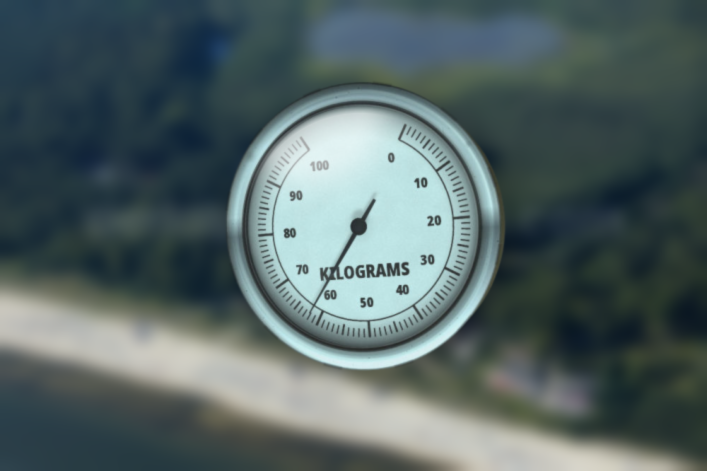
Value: {"value": 62, "unit": "kg"}
